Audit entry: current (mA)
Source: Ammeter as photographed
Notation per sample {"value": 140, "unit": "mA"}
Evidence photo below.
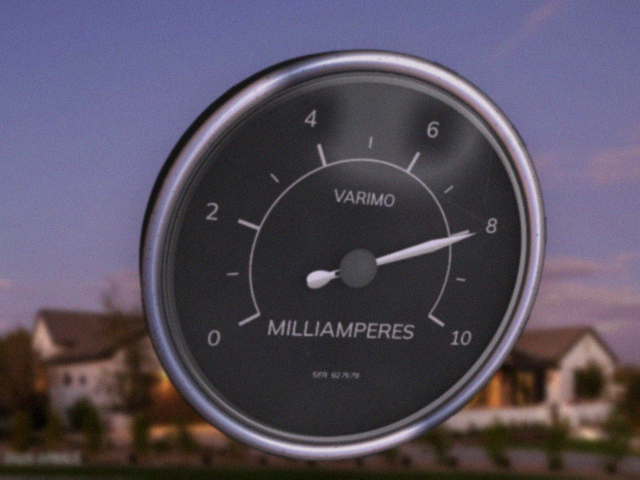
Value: {"value": 8, "unit": "mA"}
